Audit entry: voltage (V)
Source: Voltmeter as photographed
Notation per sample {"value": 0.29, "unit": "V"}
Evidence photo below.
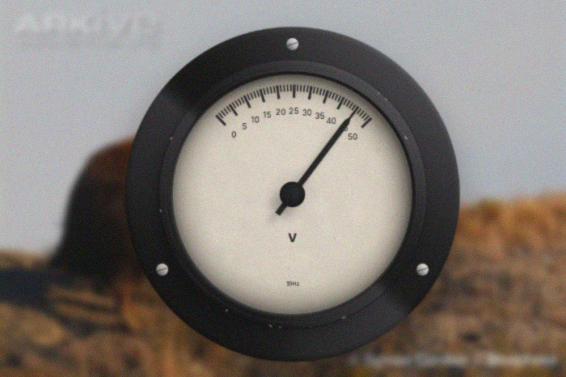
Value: {"value": 45, "unit": "V"}
